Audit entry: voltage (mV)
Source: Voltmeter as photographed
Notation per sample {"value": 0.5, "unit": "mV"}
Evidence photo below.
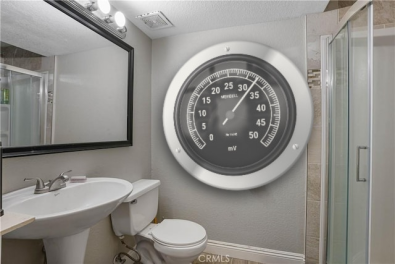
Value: {"value": 32.5, "unit": "mV"}
